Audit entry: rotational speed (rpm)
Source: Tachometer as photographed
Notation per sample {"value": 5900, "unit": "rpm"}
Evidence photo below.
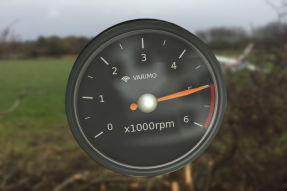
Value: {"value": 5000, "unit": "rpm"}
